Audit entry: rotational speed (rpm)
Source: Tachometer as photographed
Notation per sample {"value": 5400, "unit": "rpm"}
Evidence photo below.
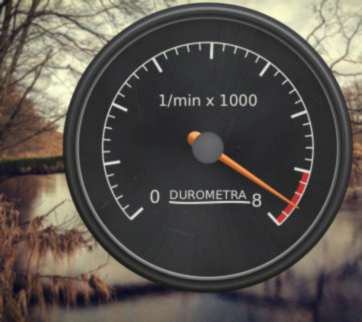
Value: {"value": 7600, "unit": "rpm"}
